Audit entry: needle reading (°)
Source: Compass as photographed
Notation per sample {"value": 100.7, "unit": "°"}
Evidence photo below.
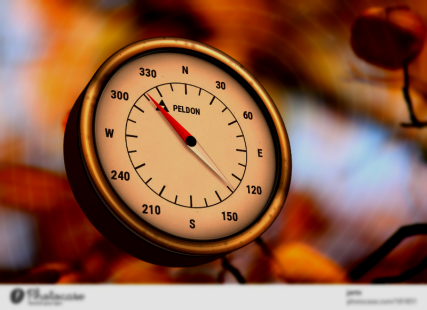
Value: {"value": 315, "unit": "°"}
